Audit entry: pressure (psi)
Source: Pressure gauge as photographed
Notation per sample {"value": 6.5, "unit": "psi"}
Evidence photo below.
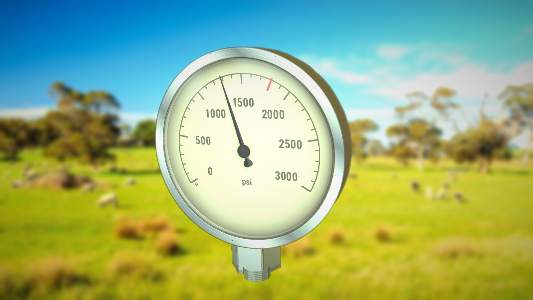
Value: {"value": 1300, "unit": "psi"}
